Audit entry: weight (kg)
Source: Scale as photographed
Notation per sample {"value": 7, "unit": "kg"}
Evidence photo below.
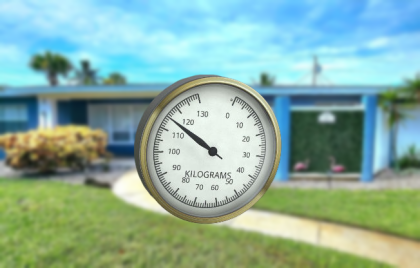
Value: {"value": 115, "unit": "kg"}
